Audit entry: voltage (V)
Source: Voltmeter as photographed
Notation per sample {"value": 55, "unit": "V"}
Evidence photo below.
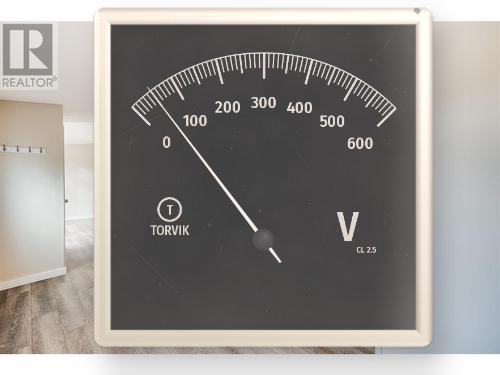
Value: {"value": 50, "unit": "V"}
